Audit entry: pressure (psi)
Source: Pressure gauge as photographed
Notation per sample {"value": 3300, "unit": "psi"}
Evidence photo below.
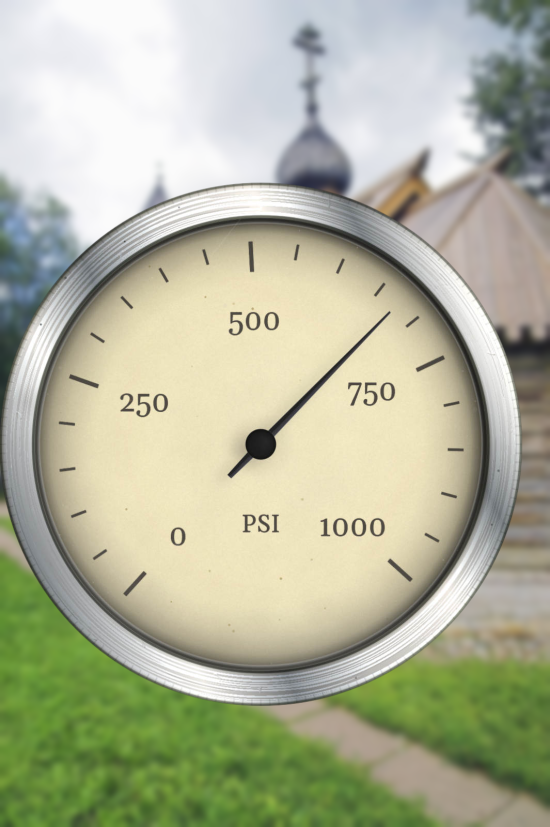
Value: {"value": 675, "unit": "psi"}
